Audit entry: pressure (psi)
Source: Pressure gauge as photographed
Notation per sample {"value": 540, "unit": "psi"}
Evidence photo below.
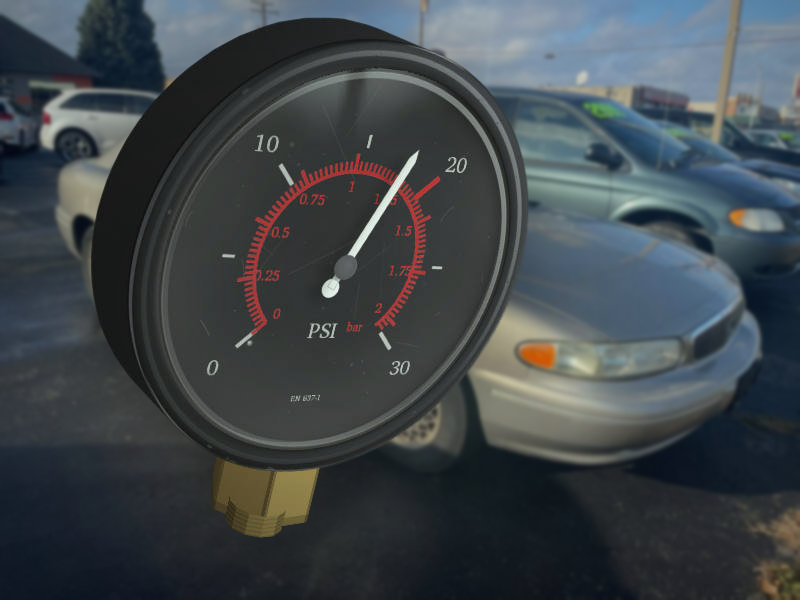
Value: {"value": 17.5, "unit": "psi"}
